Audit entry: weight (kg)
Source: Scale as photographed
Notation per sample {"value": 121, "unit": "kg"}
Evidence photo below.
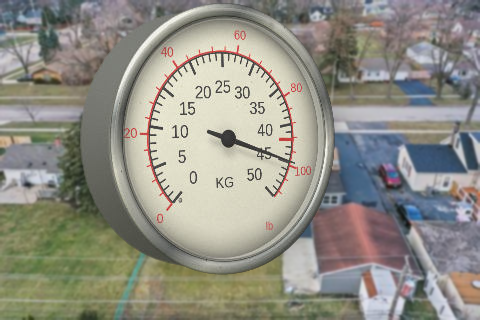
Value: {"value": 45, "unit": "kg"}
